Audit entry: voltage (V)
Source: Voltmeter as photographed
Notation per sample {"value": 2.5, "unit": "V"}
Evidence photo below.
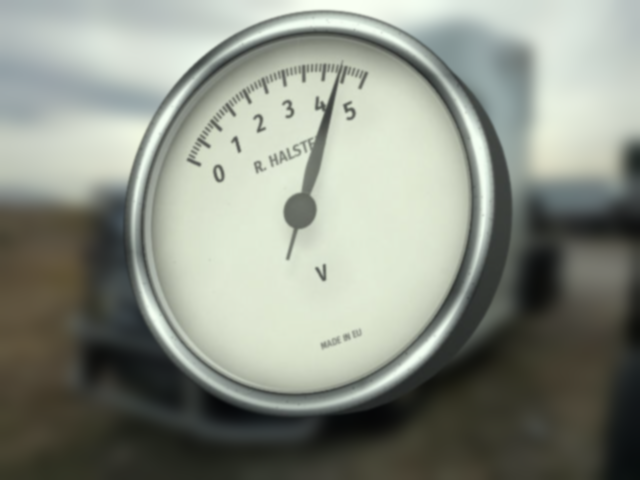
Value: {"value": 4.5, "unit": "V"}
